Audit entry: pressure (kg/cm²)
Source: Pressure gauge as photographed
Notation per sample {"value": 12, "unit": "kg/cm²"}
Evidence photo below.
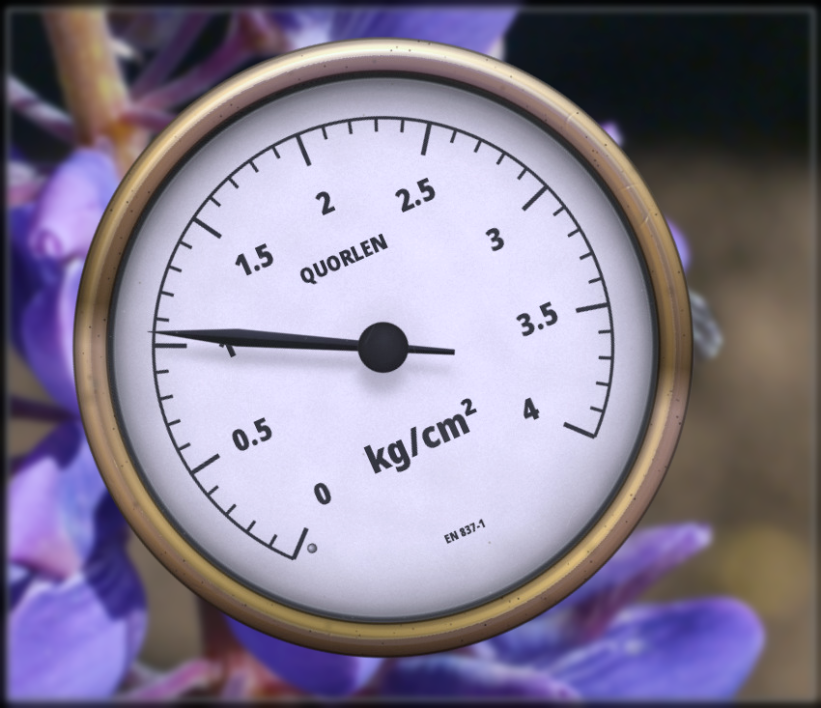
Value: {"value": 1.05, "unit": "kg/cm²"}
